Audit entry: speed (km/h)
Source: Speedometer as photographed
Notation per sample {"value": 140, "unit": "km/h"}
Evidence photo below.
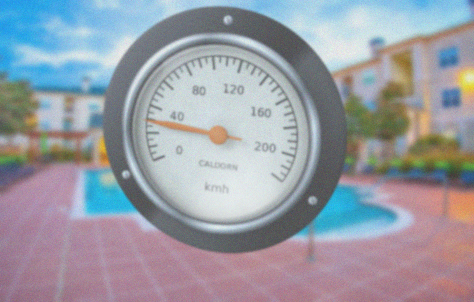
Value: {"value": 30, "unit": "km/h"}
